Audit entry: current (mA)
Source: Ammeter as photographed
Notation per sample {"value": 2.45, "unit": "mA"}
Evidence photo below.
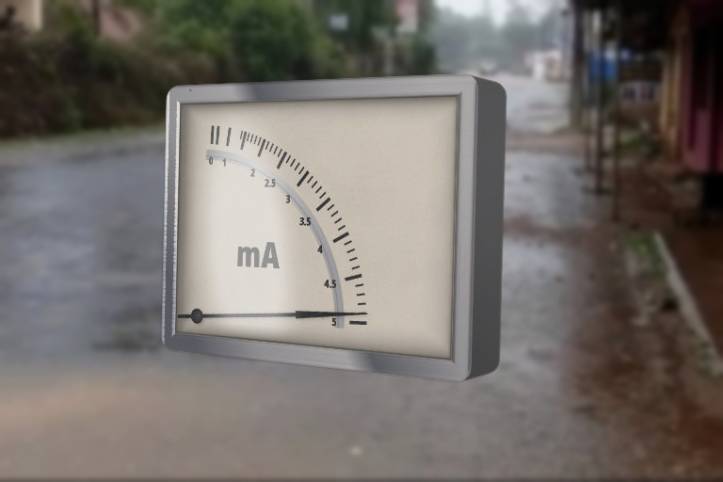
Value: {"value": 4.9, "unit": "mA"}
